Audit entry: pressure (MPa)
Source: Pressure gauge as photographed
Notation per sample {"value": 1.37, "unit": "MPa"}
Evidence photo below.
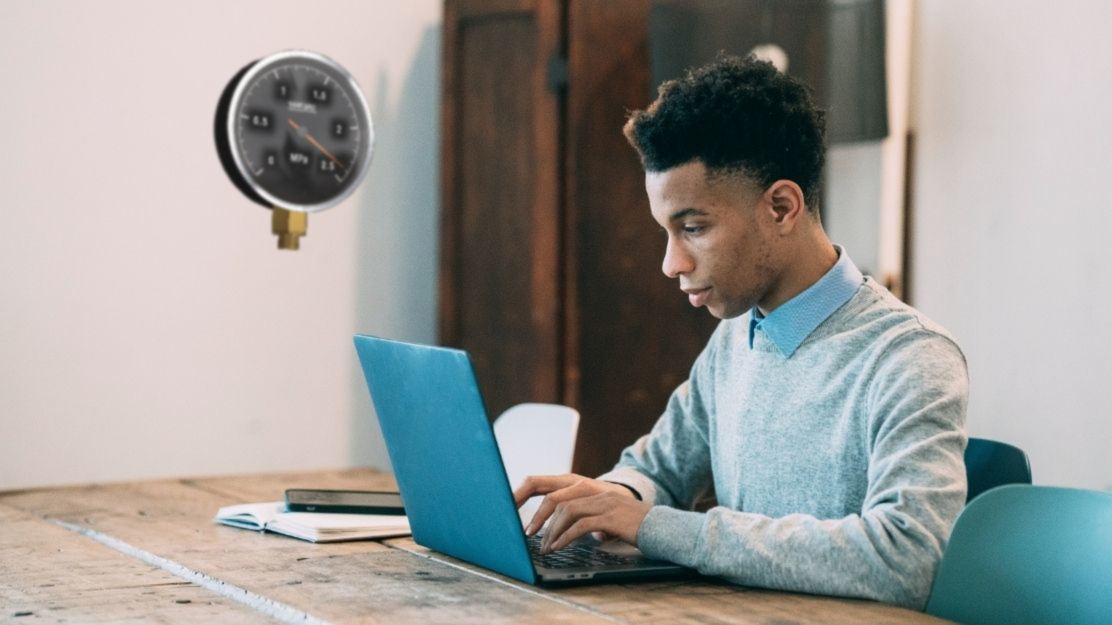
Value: {"value": 2.4, "unit": "MPa"}
